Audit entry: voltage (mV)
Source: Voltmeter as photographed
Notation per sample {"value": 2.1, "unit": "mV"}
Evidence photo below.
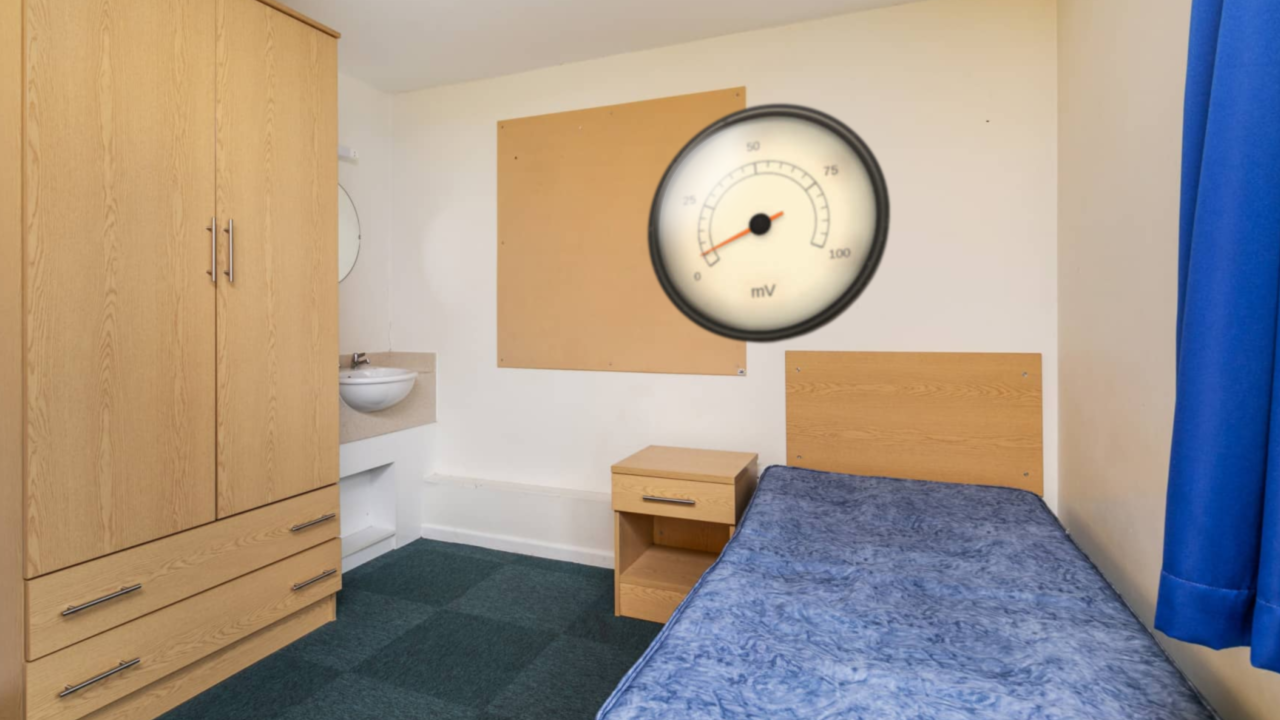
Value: {"value": 5, "unit": "mV"}
